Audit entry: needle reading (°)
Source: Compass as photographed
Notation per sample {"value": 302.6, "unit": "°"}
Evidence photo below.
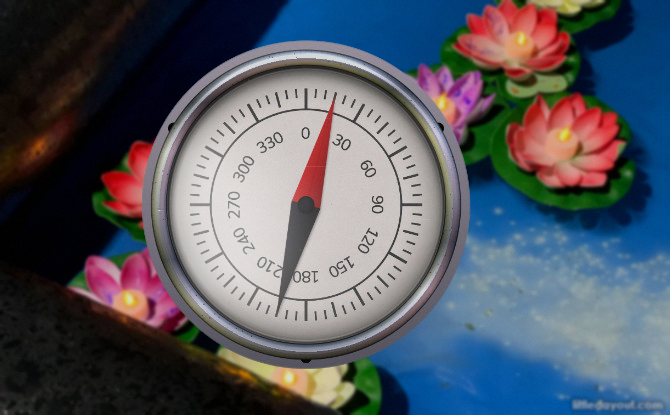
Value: {"value": 15, "unit": "°"}
